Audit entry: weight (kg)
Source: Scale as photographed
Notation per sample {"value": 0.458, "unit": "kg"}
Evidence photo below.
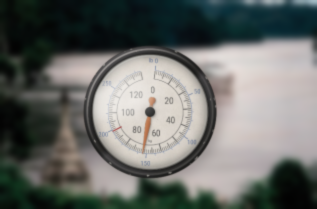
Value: {"value": 70, "unit": "kg"}
